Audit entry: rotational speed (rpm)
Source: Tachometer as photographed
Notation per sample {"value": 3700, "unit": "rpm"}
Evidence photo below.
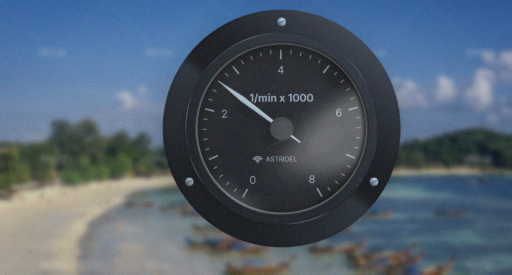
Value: {"value": 2600, "unit": "rpm"}
